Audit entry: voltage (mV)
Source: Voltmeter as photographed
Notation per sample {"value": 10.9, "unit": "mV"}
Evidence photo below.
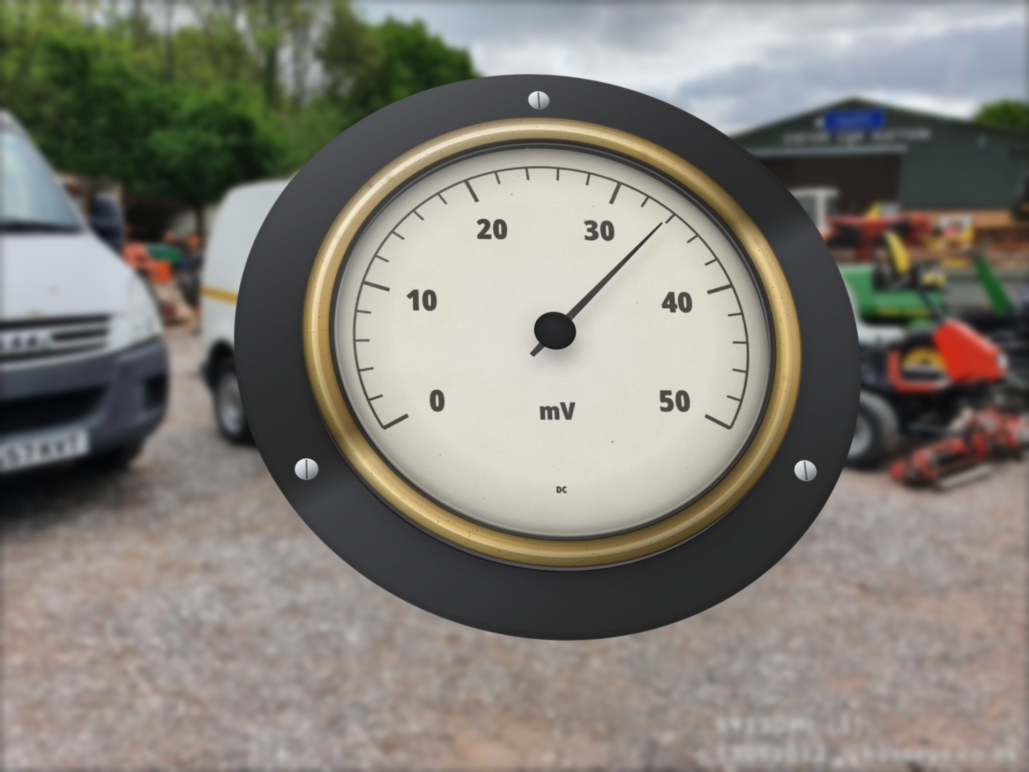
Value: {"value": 34, "unit": "mV"}
